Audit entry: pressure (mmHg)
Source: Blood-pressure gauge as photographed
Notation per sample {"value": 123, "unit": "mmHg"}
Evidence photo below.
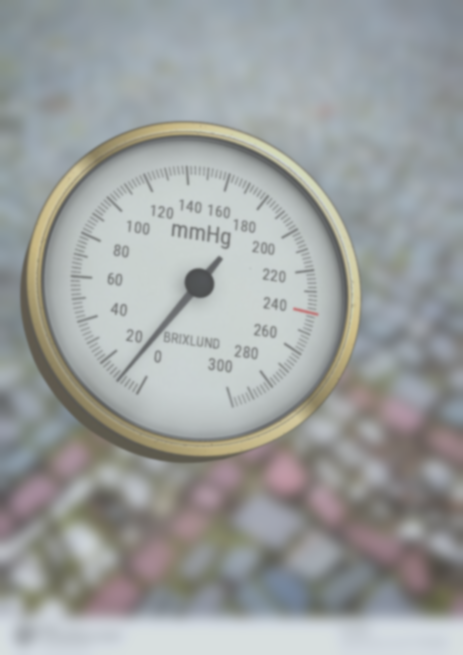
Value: {"value": 10, "unit": "mmHg"}
